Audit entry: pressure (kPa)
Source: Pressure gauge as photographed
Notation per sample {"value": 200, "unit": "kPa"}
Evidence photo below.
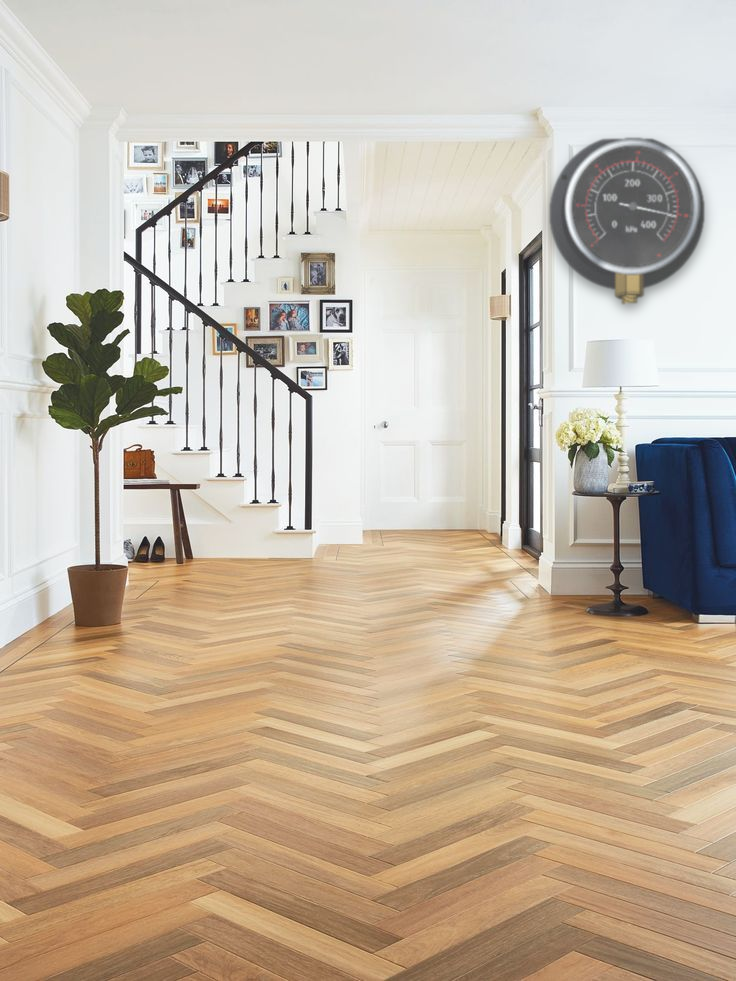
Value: {"value": 350, "unit": "kPa"}
